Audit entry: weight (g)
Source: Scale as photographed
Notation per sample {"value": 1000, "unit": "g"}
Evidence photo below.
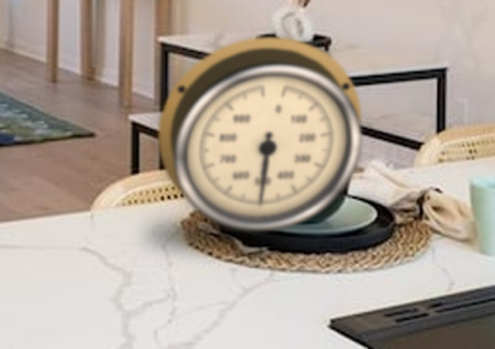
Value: {"value": 500, "unit": "g"}
